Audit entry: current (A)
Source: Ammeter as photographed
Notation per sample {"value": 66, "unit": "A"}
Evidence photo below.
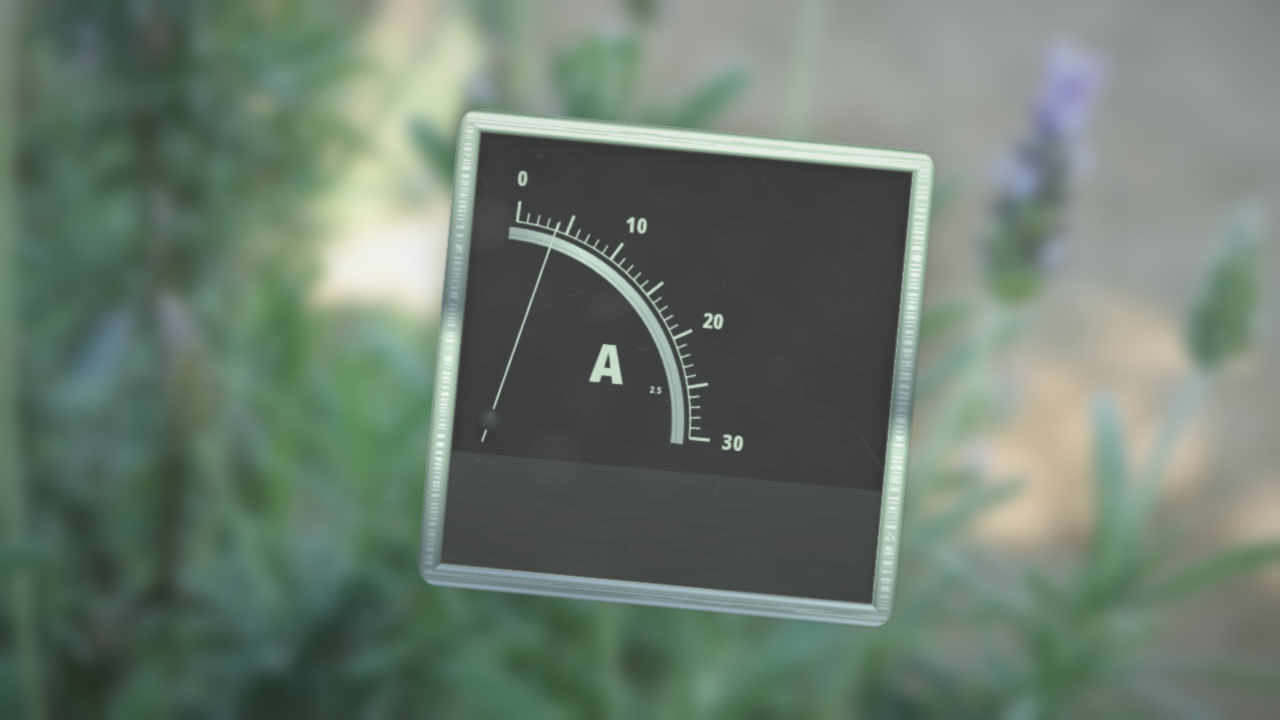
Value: {"value": 4, "unit": "A"}
